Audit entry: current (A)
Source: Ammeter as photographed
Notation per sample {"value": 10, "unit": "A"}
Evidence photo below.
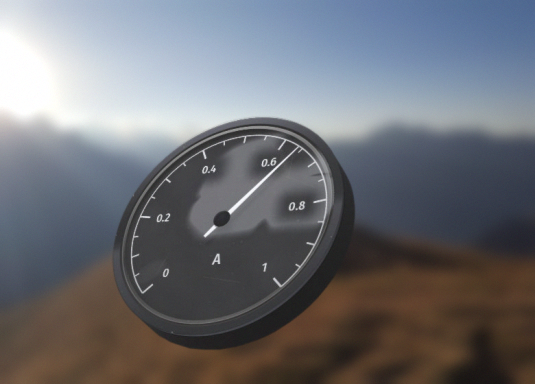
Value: {"value": 0.65, "unit": "A"}
